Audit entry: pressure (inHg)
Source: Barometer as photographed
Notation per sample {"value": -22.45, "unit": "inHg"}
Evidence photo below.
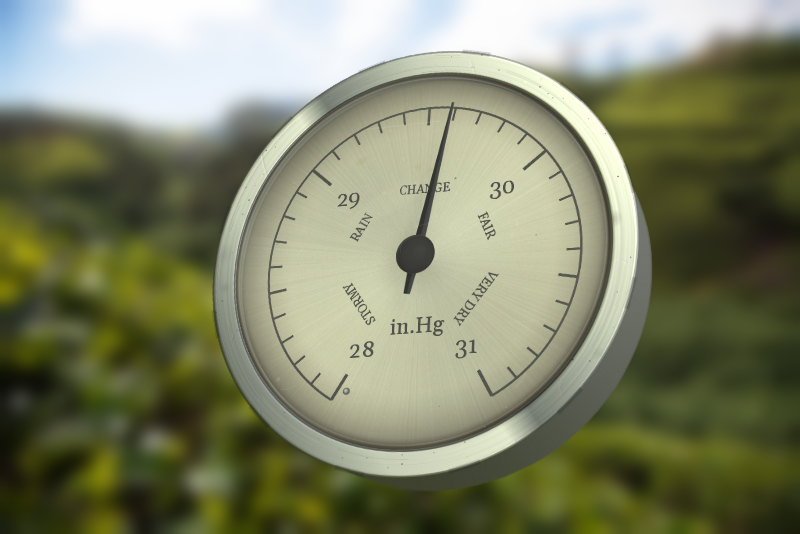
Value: {"value": 29.6, "unit": "inHg"}
